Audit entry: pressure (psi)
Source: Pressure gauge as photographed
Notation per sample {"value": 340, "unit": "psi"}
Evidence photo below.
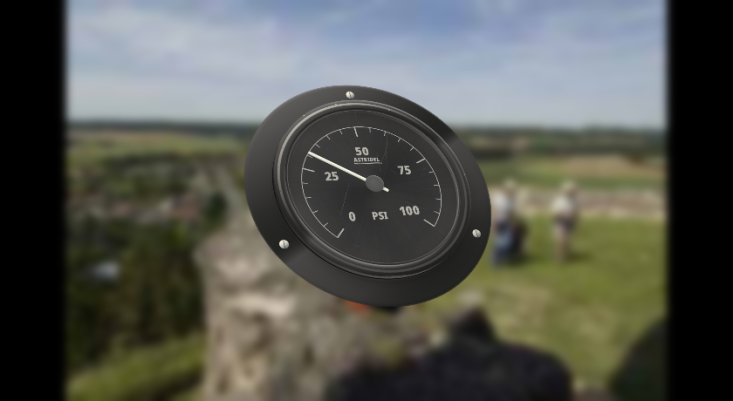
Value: {"value": 30, "unit": "psi"}
